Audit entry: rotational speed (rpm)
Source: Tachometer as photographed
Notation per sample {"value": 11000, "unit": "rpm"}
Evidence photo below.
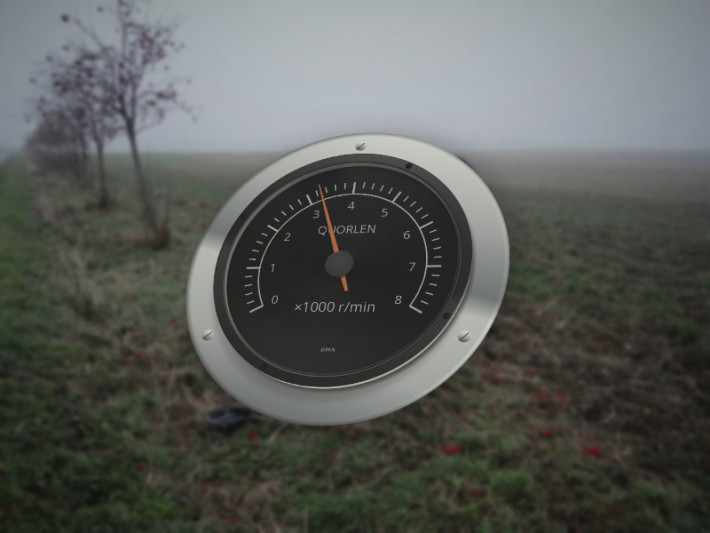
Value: {"value": 3300, "unit": "rpm"}
